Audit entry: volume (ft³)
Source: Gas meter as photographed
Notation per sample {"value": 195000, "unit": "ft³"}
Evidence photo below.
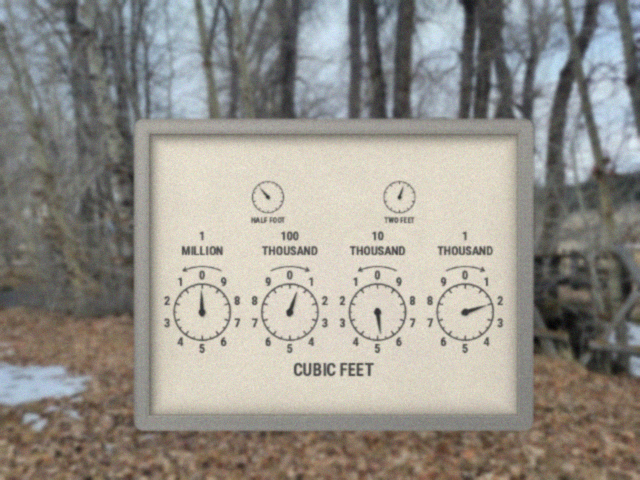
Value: {"value": 5200, "unit": "ft³"}
